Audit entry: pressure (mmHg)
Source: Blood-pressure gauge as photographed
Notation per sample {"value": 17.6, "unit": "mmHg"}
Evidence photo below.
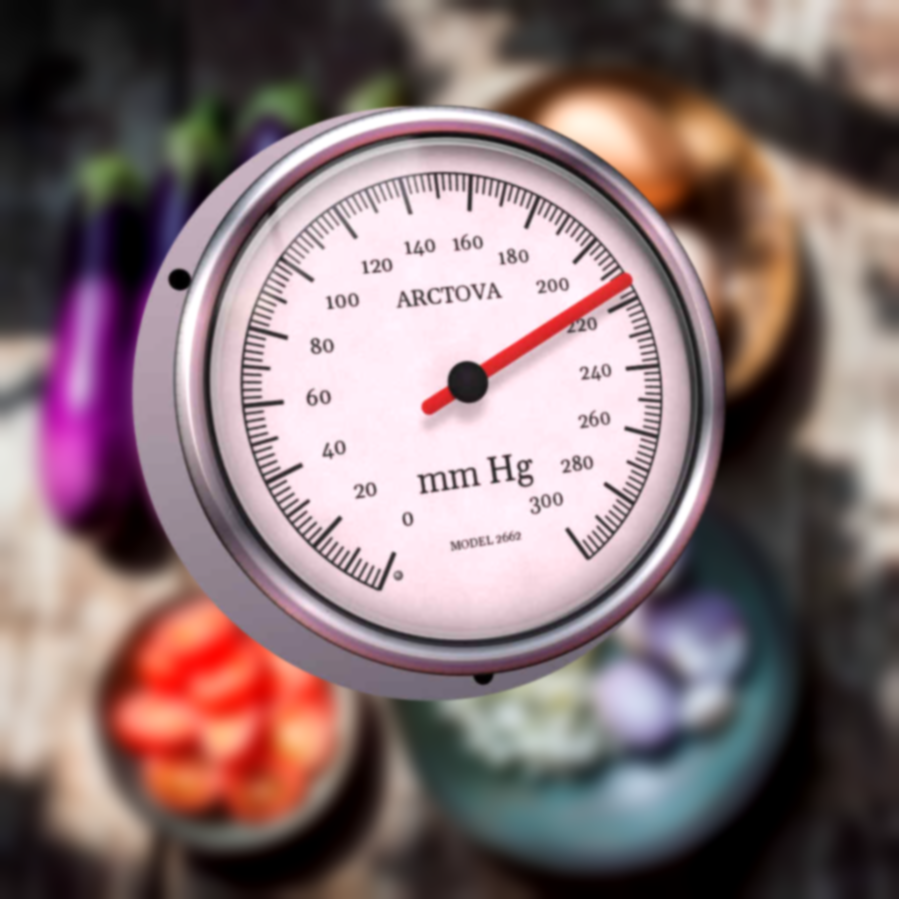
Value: {"value": 214, "unit": "mmHg"}
